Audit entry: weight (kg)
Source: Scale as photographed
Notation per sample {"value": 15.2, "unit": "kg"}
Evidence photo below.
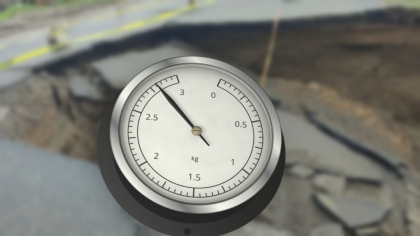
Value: {"value": 2.8, "unit": "kg"}
